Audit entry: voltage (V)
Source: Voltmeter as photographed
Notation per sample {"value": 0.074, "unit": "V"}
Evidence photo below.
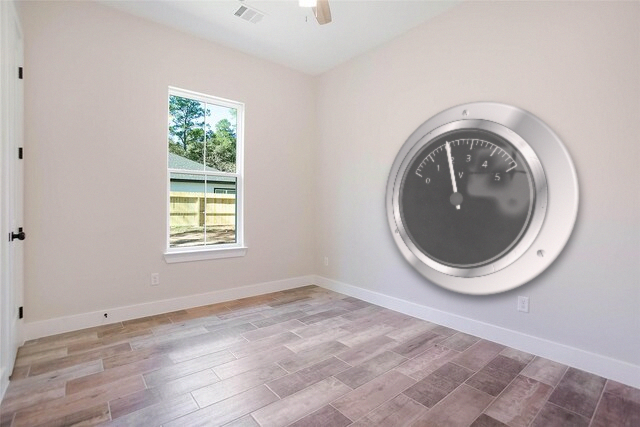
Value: {"value": 2, "unit": "V"}
